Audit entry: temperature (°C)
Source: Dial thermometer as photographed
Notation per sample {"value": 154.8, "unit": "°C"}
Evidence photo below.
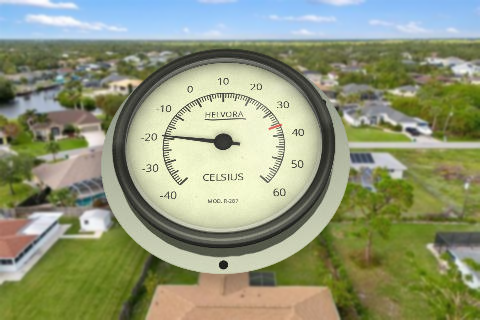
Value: {"value": -20, "unit": "°C"}
